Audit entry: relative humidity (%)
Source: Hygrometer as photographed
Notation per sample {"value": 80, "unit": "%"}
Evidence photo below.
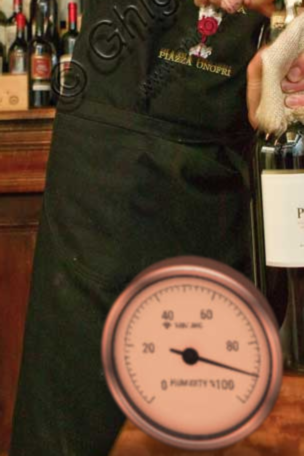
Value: {"value": 90, "unit": "%"}
